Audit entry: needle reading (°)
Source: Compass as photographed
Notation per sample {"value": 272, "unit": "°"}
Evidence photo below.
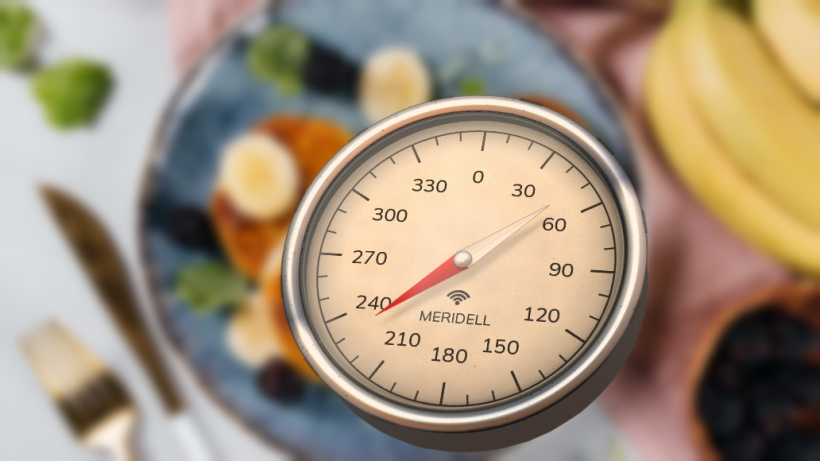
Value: {"value": 230, "unit": "°"}
